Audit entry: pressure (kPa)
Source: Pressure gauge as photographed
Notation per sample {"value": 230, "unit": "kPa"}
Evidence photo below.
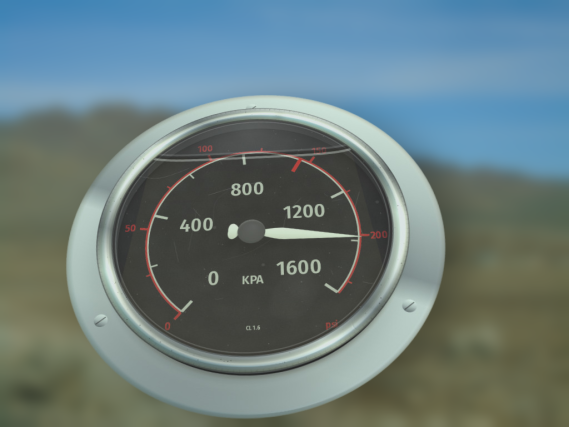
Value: {"value": 1400, "unit": "kPa"}
